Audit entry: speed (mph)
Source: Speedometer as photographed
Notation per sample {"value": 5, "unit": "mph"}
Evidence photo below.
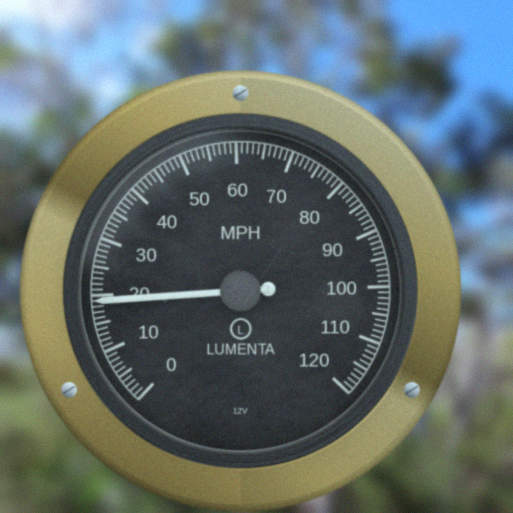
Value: {"value": 19, "unit": "mph"}
